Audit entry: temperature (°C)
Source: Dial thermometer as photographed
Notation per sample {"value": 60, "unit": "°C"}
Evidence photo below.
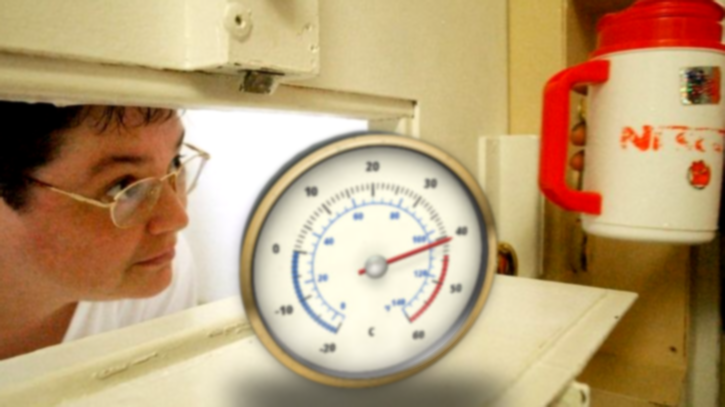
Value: {"value": 40, "unit": "°C"}
